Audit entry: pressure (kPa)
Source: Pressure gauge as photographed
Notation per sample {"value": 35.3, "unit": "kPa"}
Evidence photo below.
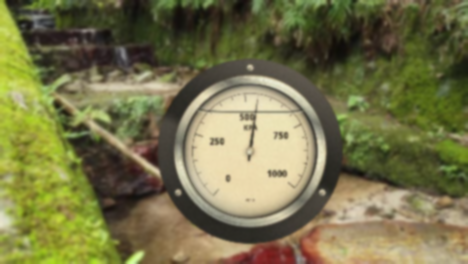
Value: {"value": 550, "unit": "kPa"}
